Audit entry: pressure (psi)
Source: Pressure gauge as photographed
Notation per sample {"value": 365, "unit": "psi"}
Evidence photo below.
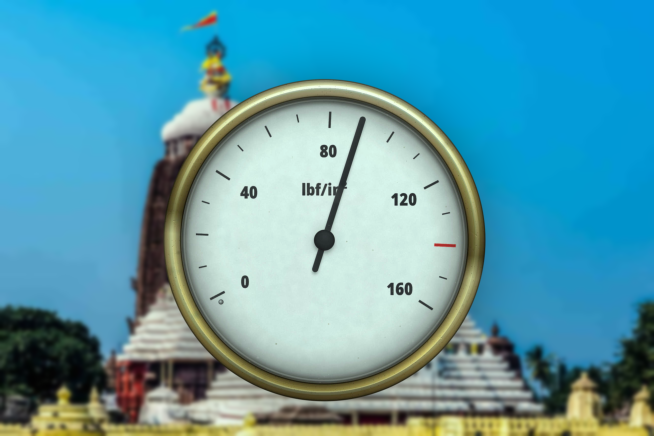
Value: {"value": 90, "unit": "psi"}
